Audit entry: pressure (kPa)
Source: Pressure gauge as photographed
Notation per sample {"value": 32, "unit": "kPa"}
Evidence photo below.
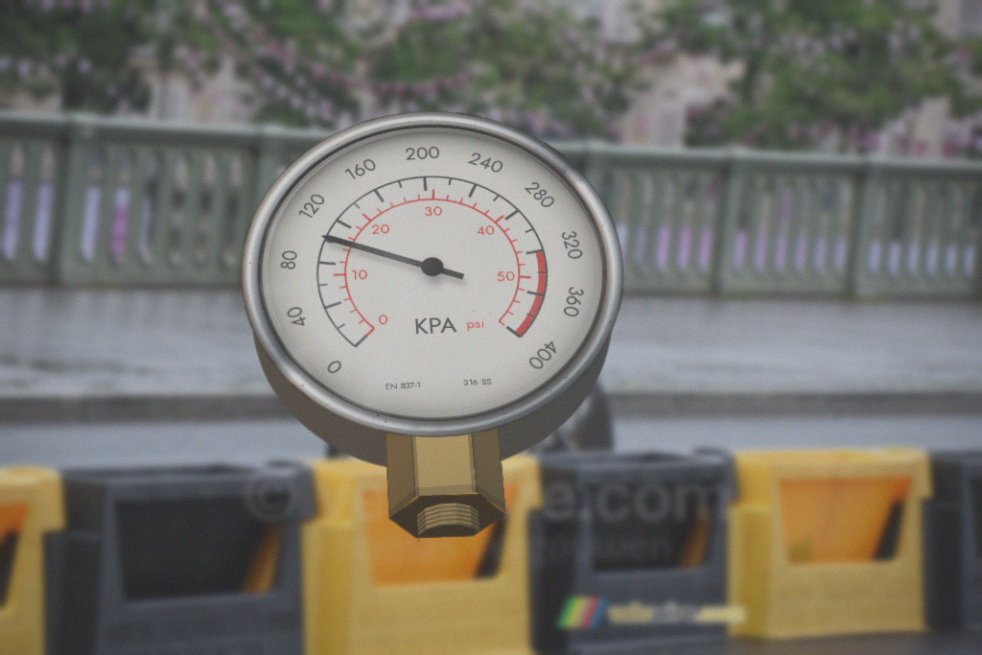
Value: {"value": 100, "unit": "kPa"}
